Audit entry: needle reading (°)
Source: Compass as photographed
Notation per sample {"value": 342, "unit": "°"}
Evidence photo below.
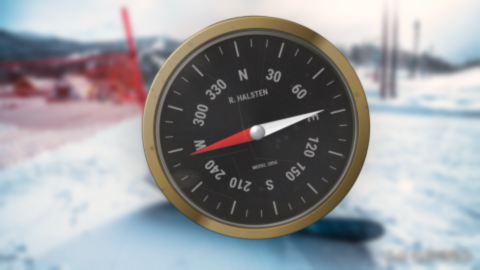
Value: {"value": 265, "unit": "°"}
